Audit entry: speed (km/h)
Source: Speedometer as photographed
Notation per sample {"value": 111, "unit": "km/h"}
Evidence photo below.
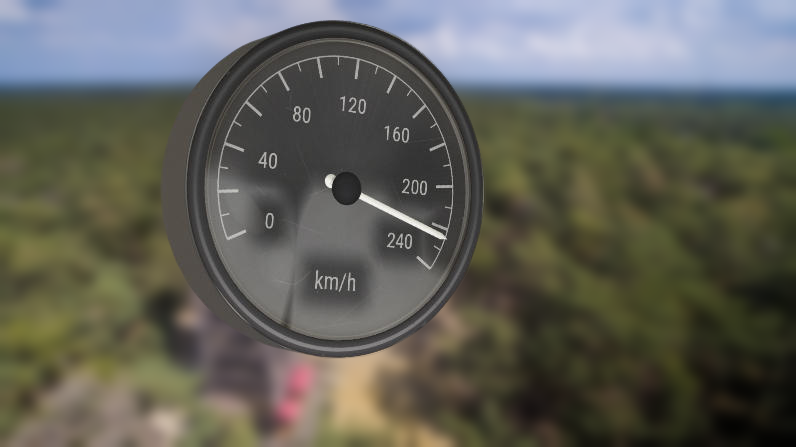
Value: {"value": 225, "unit": "km/h"}
